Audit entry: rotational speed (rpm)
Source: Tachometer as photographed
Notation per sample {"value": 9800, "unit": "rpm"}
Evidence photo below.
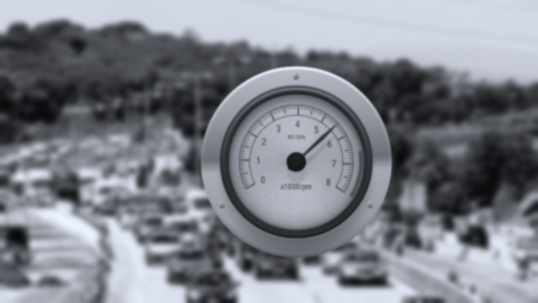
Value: {"value": 5500, "unit": "rpm"}
